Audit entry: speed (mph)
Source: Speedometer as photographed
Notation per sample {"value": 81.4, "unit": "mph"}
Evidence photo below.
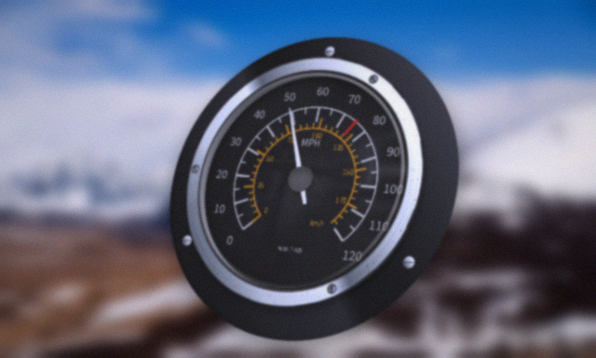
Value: {"value": 50, "unit": "mph"}
